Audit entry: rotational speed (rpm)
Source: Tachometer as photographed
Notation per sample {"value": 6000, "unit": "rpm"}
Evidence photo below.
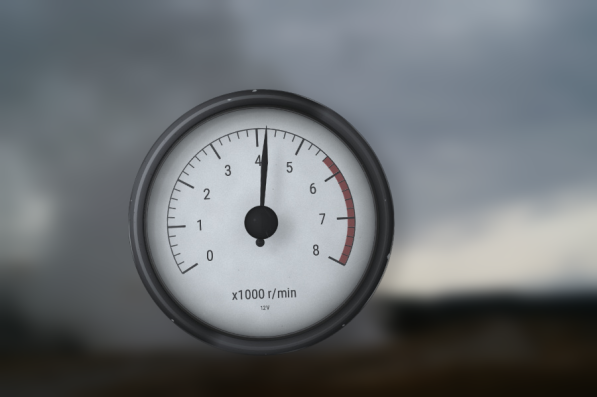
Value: {"value": 4200, "unit": "rpm"}
